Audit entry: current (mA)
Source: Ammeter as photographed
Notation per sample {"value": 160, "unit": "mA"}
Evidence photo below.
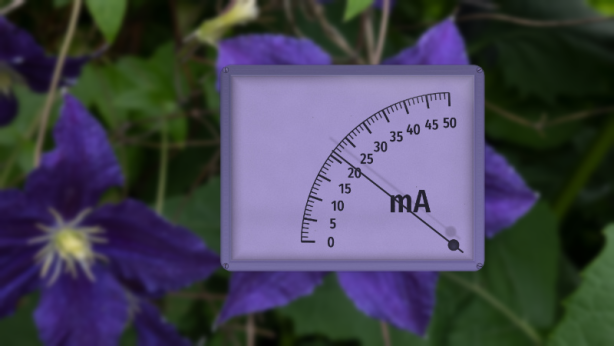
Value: {"value": 21, "unit": "mA"}
